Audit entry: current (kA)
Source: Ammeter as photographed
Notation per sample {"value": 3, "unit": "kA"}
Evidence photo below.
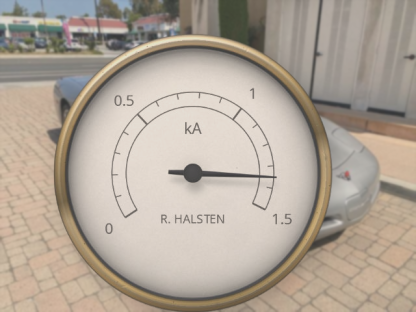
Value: {"value": 1.35, "unit": "kA"}
